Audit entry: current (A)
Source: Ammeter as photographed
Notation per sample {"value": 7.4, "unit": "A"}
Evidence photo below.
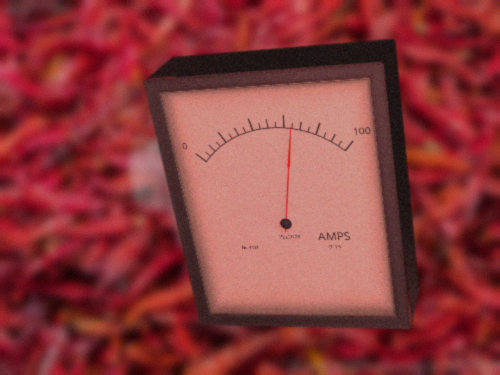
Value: {"value": 65, "unit": "A"}
